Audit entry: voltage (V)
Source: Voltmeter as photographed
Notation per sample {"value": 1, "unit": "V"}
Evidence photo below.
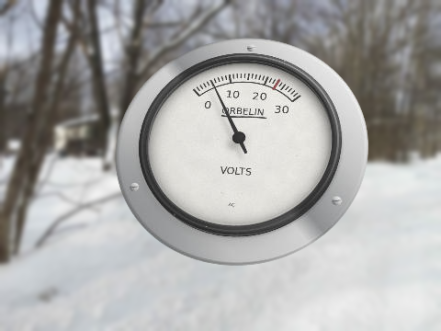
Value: {"value": 5, "unit": "V"}
